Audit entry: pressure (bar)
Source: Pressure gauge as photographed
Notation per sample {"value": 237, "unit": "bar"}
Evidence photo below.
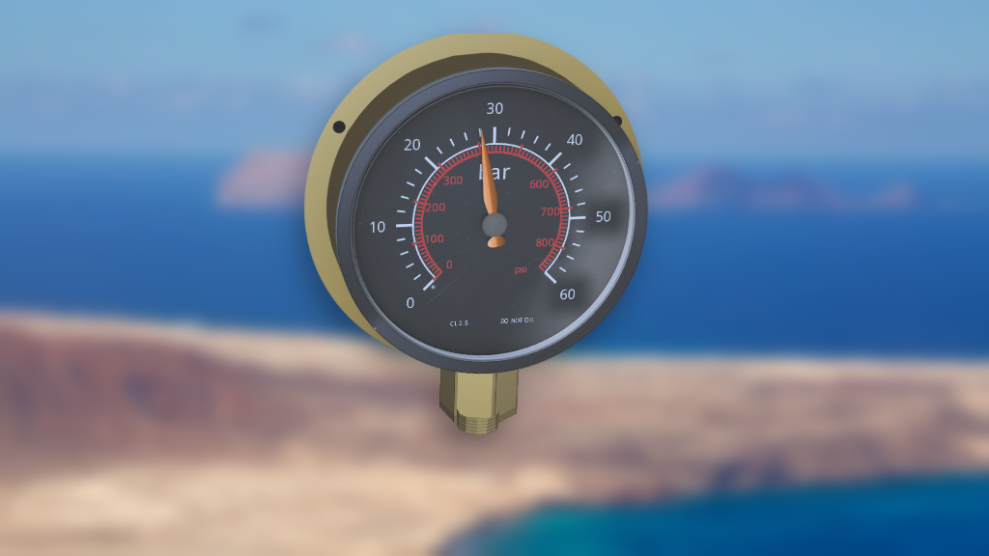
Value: {"value": 28, "unit": "bar"}
